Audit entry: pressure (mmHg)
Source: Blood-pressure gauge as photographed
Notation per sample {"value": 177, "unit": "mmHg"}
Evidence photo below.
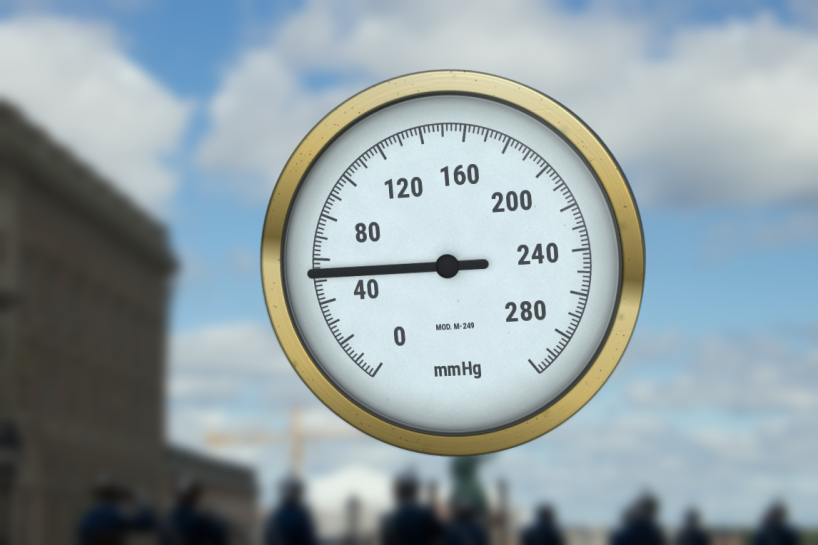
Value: {"value": 54, "unit": "mmHg"}
